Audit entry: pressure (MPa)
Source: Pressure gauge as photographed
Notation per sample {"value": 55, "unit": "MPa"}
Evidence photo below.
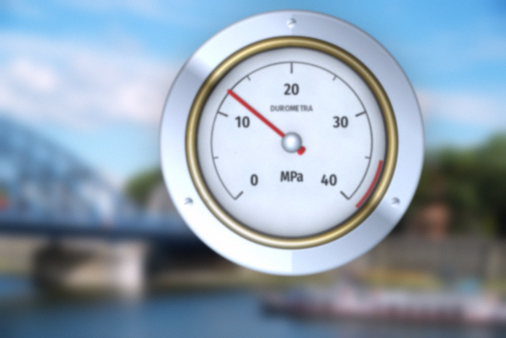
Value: {"value": 12.5, "unit": "MPa"}
